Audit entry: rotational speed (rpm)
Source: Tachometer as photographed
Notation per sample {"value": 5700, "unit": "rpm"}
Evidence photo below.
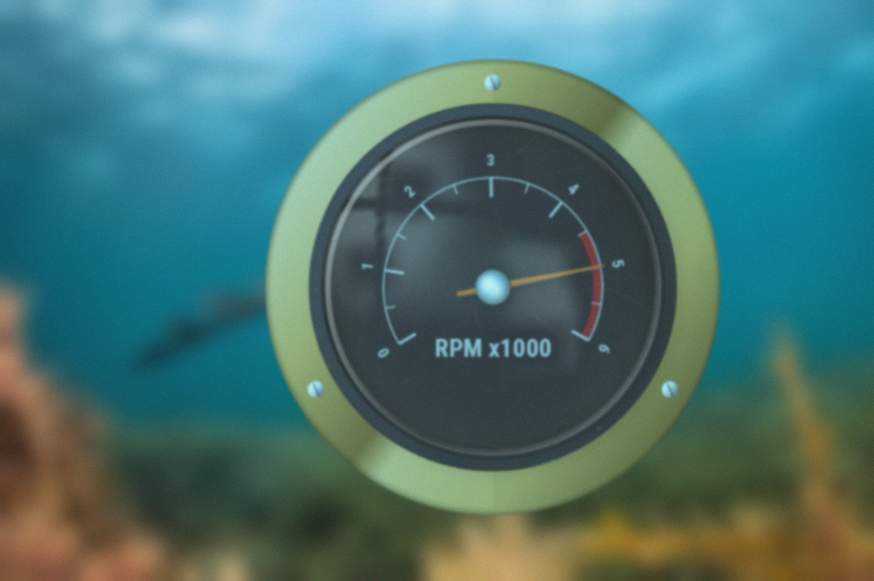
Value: {"value": 5000, "unit": "rpm"}
